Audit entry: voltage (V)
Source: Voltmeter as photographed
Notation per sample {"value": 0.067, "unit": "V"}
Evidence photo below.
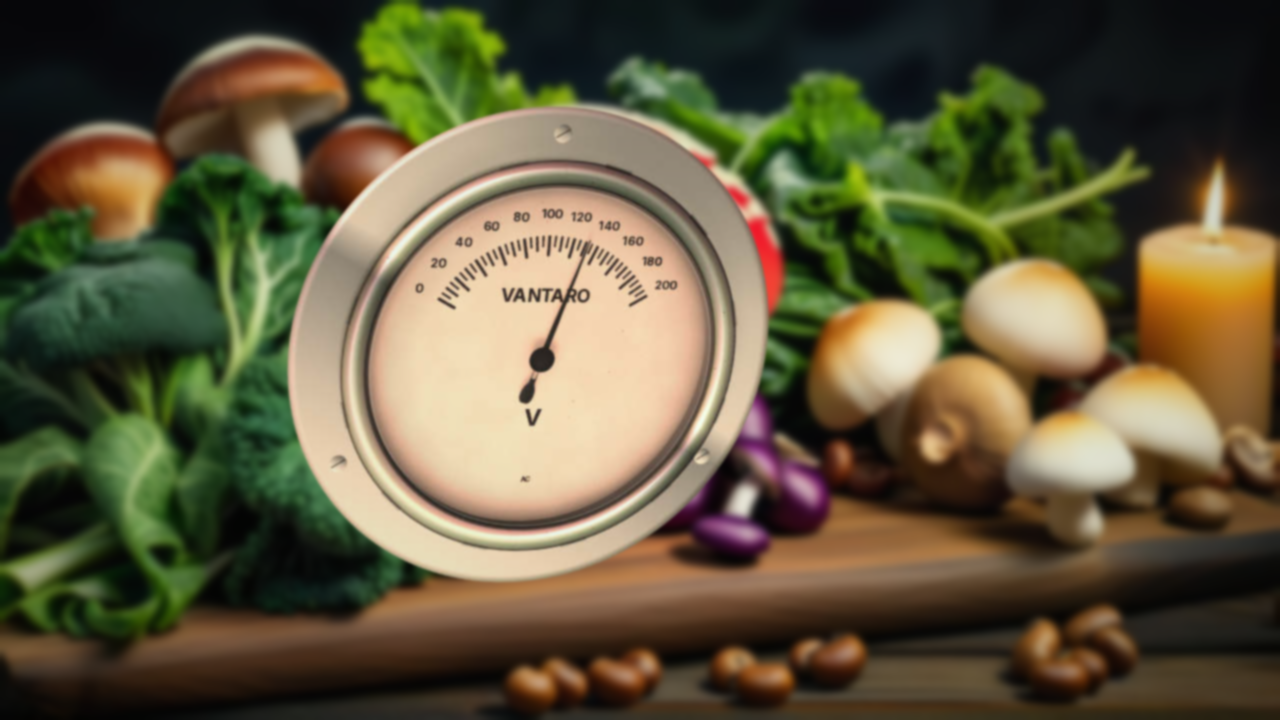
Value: {"value": 130, "unit": "V"}
